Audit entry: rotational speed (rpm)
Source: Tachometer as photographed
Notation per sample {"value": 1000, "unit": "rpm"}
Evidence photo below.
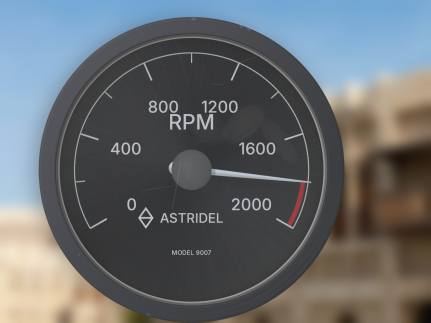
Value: {"value": 1800, "unit": "rpm"}
